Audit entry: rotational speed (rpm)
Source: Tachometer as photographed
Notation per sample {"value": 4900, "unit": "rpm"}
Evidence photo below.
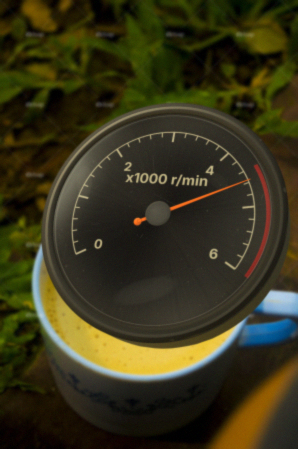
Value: {"value": 4600, "unit": "rpm"}
